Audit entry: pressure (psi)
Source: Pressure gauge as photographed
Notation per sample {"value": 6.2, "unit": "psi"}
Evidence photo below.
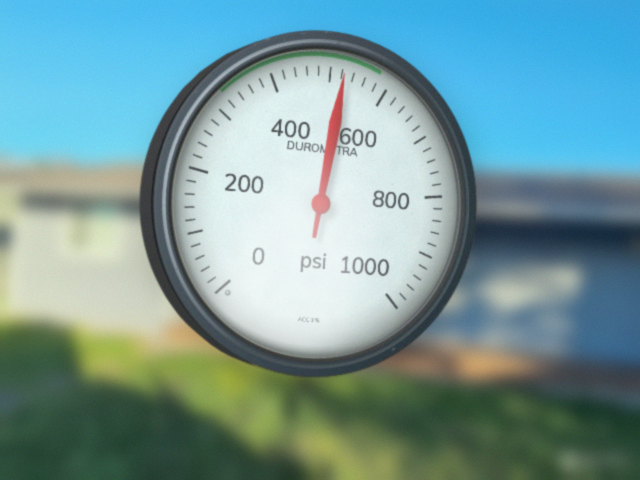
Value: {"value": 520, "unit": "psi"}
